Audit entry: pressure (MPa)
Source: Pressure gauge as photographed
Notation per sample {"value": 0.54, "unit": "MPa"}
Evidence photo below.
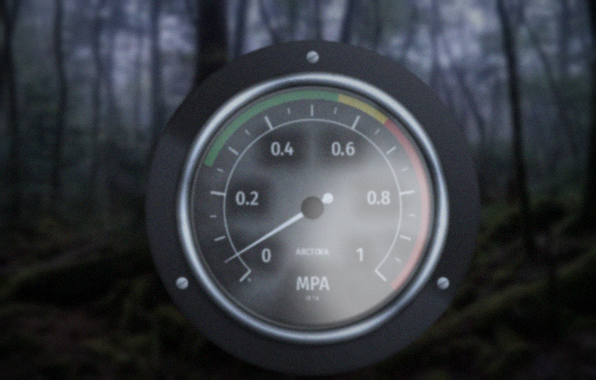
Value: {"value": 0.05, "unit": "MPa"}
